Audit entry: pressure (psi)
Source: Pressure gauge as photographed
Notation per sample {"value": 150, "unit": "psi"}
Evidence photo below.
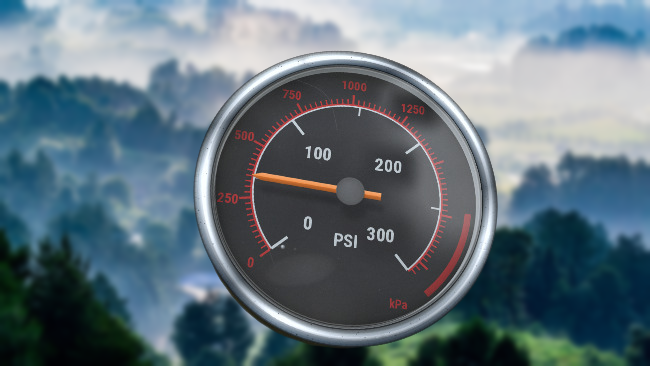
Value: {"value": 50, "unit": "psi"}
